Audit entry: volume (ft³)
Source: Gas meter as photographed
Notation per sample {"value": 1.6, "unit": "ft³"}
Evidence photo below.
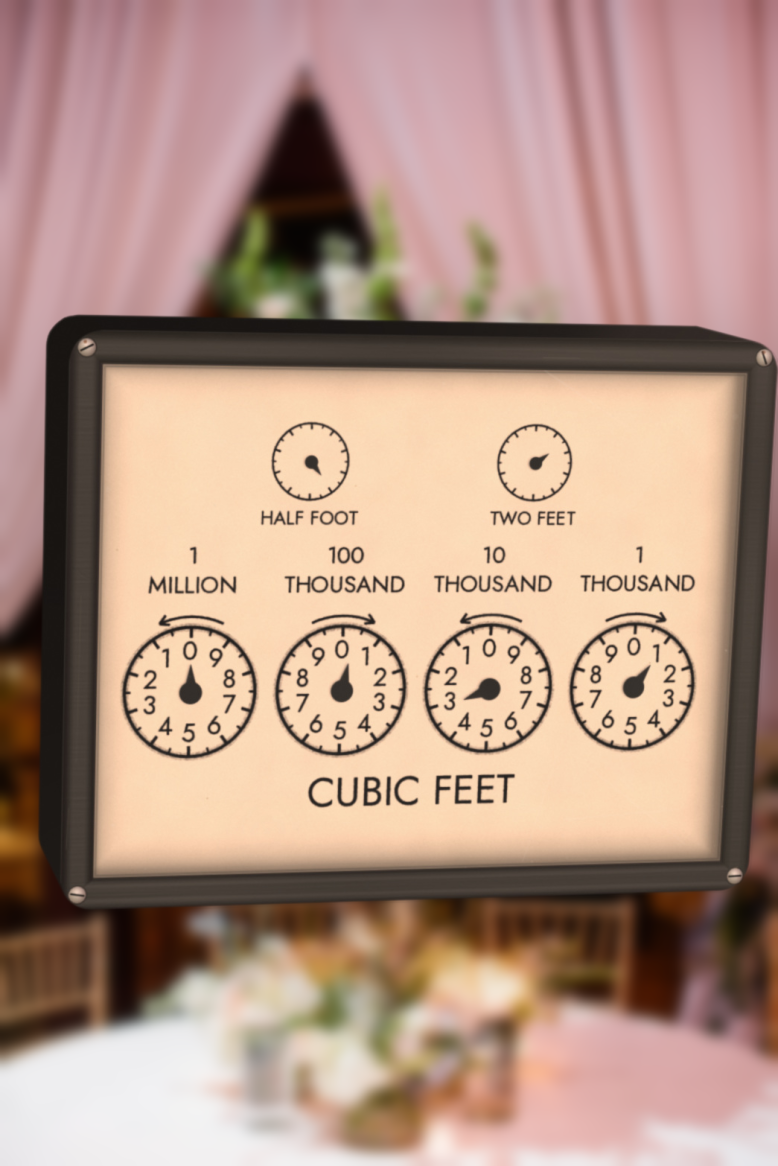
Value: {"value": 3100, "unit": "ft³"}
